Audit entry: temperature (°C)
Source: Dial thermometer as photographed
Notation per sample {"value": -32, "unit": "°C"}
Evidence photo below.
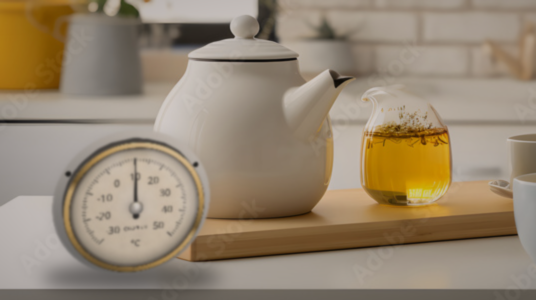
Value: {"value": 10, "unit": "°C"}
